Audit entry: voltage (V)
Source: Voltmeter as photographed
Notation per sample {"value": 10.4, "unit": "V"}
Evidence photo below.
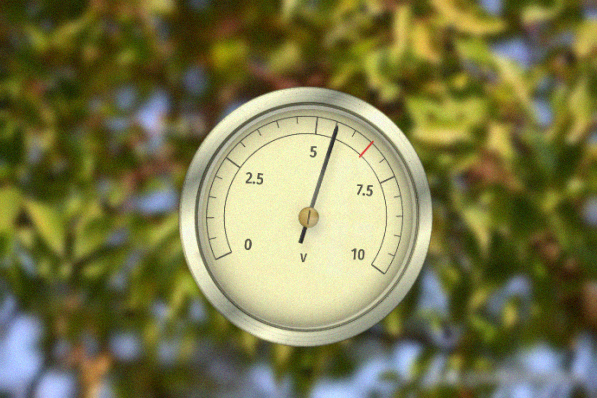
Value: {"value": 5.5, "unit": "V"}
